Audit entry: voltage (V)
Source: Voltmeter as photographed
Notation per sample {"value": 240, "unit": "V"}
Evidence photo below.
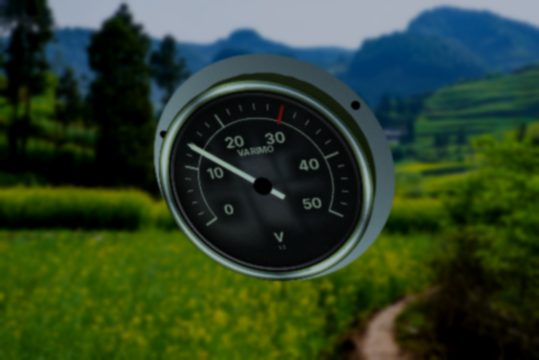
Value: {"value": 14, "unit": "V"}
